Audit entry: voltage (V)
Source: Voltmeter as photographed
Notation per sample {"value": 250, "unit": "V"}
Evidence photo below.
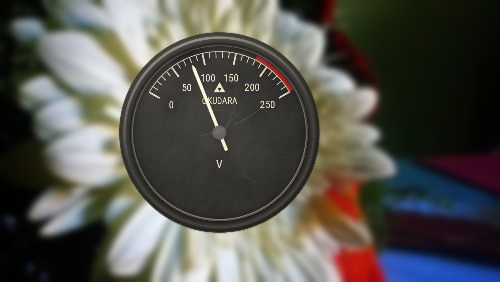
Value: {"value": 80, "unit": "V"}
